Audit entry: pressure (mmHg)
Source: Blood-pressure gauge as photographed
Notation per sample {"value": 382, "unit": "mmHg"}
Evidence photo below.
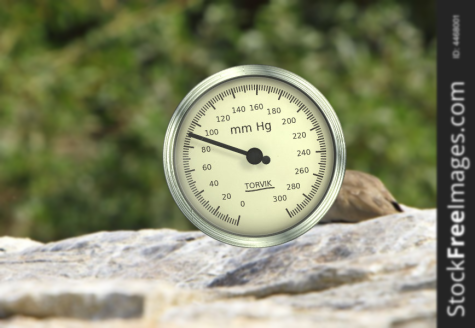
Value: {"value": 90, "unit": "mmHg"}
